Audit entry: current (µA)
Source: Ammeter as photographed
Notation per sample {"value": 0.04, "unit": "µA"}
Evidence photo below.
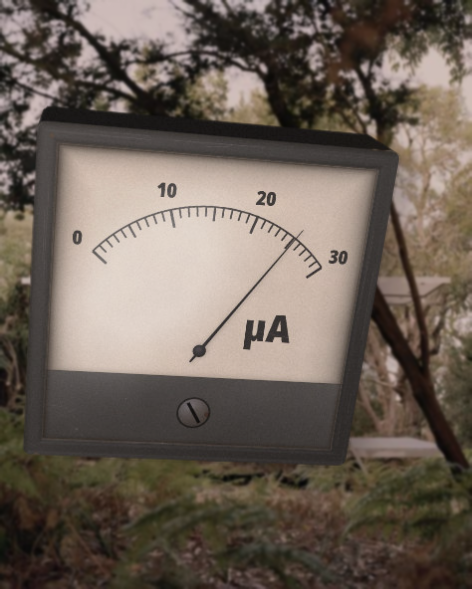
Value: {"value": 25, "unit": "µA"}
